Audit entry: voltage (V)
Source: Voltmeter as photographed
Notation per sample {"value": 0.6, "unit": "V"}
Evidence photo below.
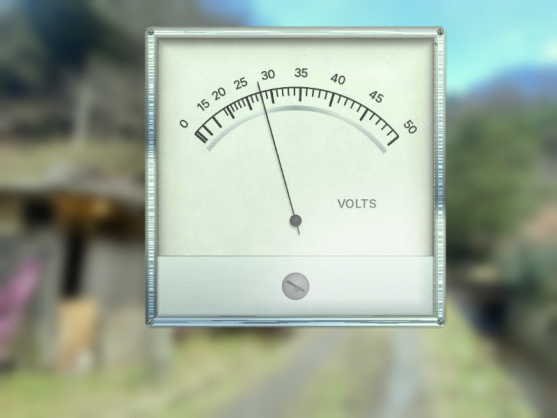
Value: {"value": 28, "unit": "V"}
